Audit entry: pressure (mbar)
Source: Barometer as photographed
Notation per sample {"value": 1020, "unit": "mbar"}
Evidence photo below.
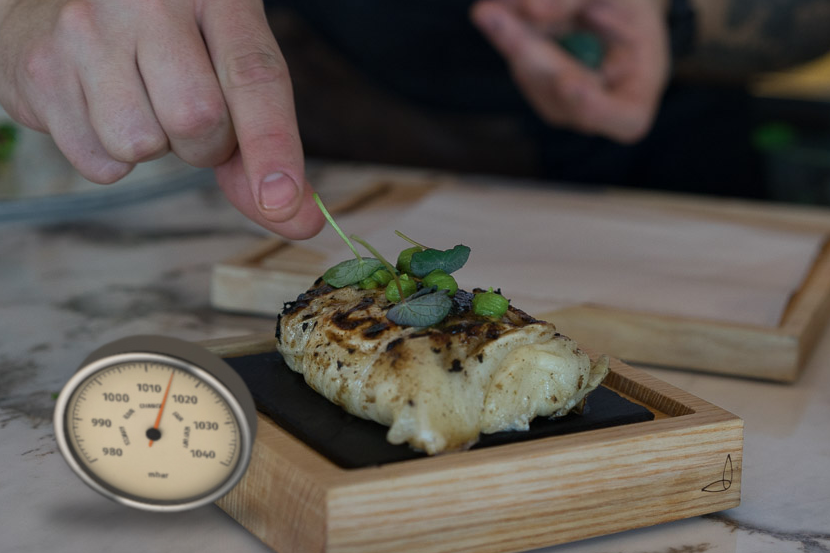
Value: {"value": 1015, "unit": "mbar"}
